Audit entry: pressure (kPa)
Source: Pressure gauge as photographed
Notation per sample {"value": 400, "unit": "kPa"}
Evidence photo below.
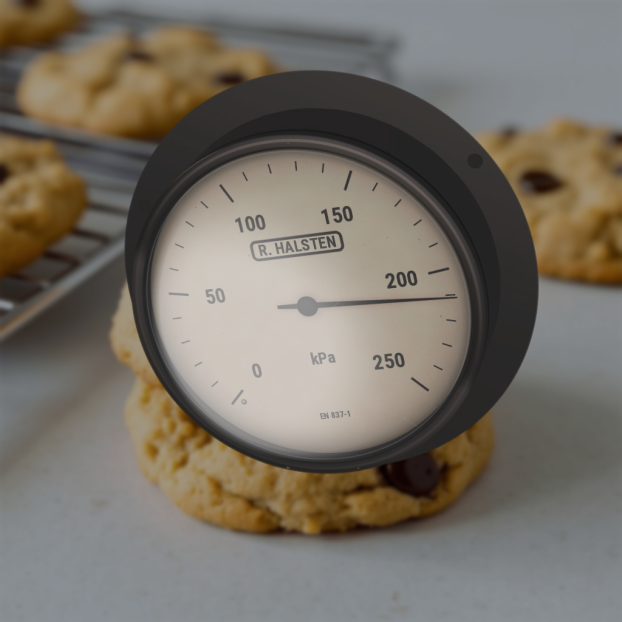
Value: {"value": 210, "unit": "kPa"}
